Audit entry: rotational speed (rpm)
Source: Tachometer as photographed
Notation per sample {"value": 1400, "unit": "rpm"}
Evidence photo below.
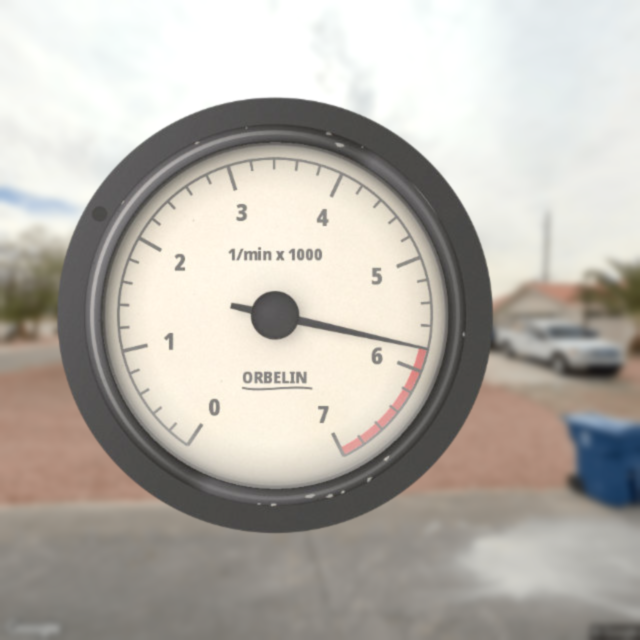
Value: {"value": 5800, "unit": "rpm"}
